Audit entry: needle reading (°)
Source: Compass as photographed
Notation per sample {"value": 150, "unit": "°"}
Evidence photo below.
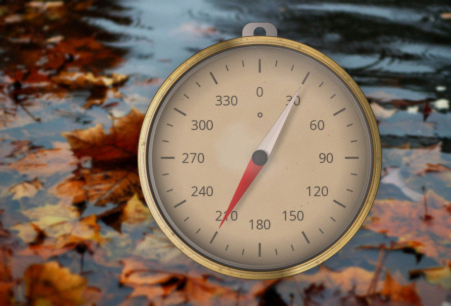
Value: {"value": 210, "unit": "°"}
